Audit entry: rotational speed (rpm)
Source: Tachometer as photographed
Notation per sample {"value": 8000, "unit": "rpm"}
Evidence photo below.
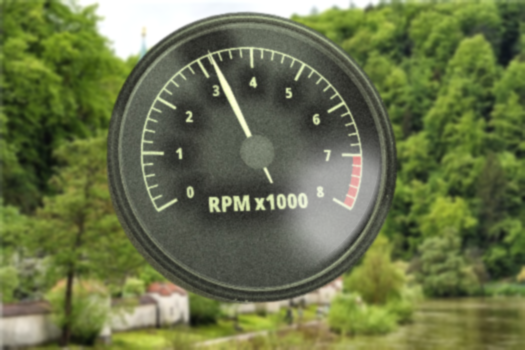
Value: {"value": 3200, "unit": "rpm"}
